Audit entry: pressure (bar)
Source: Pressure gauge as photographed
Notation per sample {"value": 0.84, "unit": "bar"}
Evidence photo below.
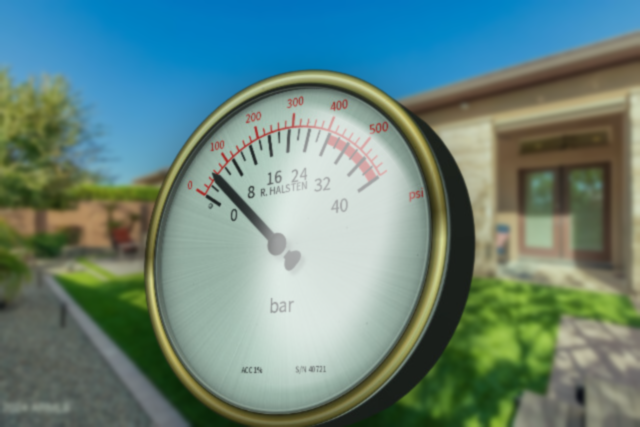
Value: {"value": 4, "unit": "bar"}
